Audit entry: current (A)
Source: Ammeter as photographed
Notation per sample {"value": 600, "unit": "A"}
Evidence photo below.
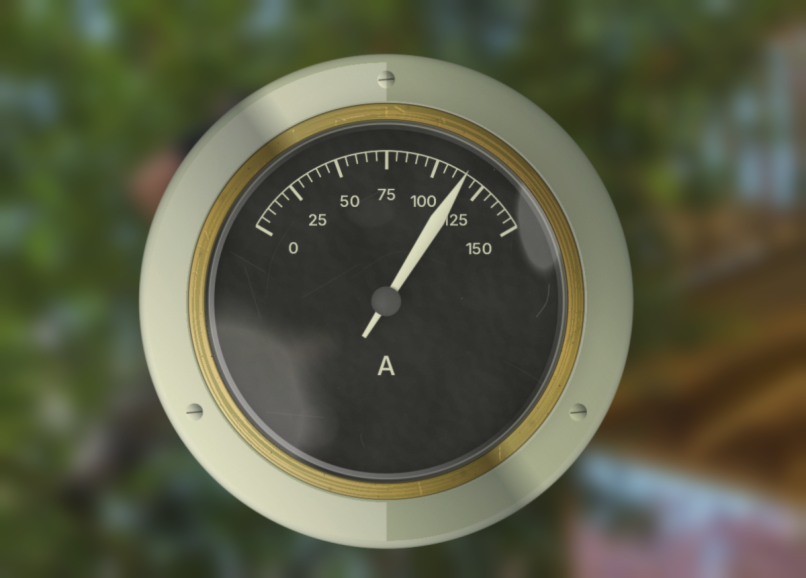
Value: {"value": 115, "unit": "A"}
